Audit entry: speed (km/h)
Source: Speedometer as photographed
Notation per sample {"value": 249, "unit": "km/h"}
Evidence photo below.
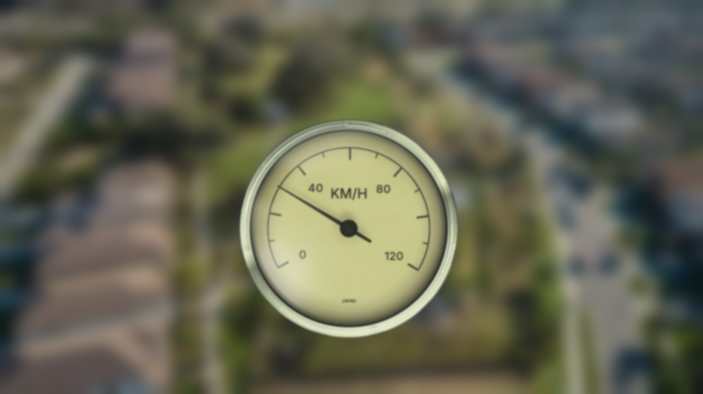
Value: {"value": 30, "unit": "km/h"}
